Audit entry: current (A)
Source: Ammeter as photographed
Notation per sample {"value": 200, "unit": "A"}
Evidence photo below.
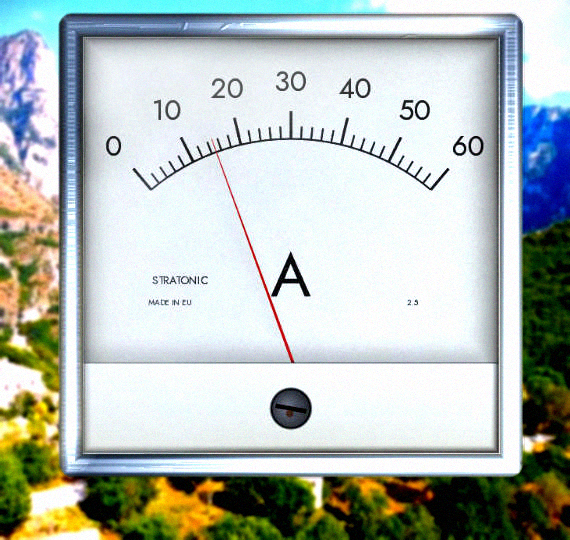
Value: {"value": 15, "unit": "A"}
